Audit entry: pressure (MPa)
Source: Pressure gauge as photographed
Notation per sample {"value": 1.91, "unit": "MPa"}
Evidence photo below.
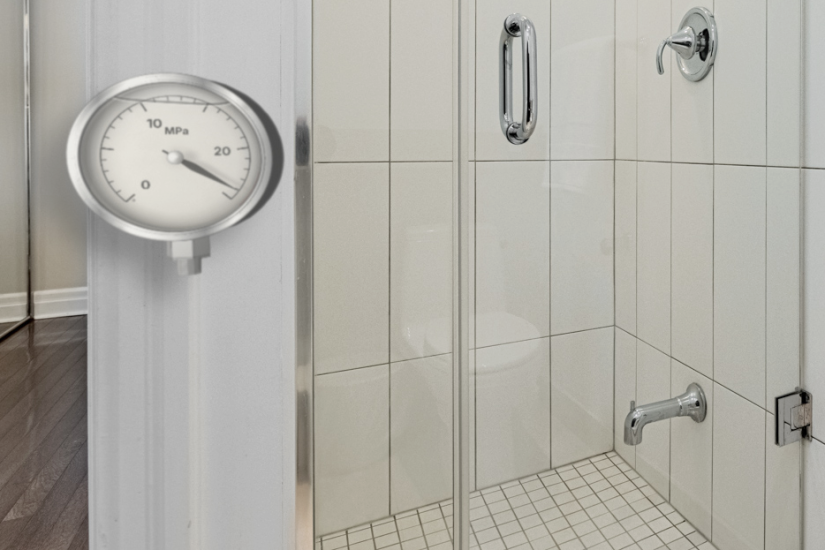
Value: {"value": 24, "unit": "MPa"}
